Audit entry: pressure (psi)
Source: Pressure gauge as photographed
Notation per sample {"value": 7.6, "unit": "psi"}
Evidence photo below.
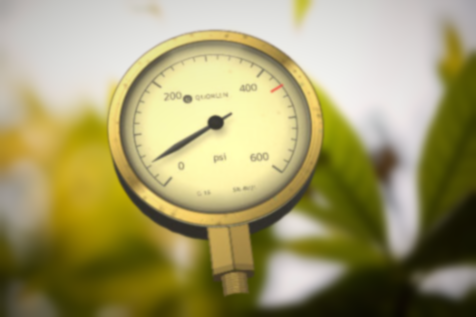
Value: {"value": 40, "unit": "psi"}
